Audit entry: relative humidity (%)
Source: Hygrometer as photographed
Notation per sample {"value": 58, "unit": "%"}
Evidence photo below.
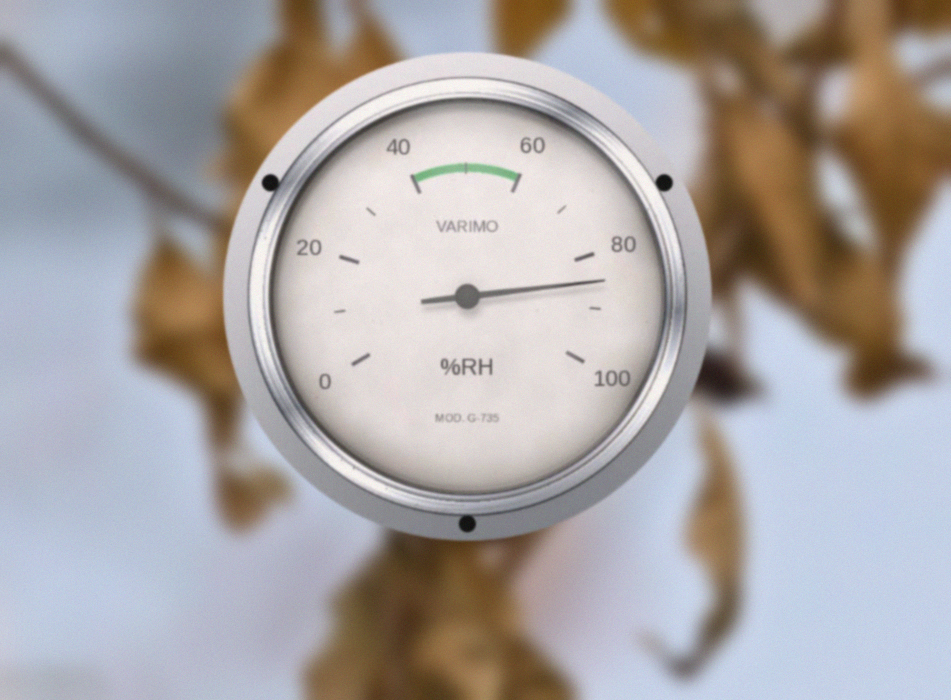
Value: {"value": 85, "unit": "%"}
